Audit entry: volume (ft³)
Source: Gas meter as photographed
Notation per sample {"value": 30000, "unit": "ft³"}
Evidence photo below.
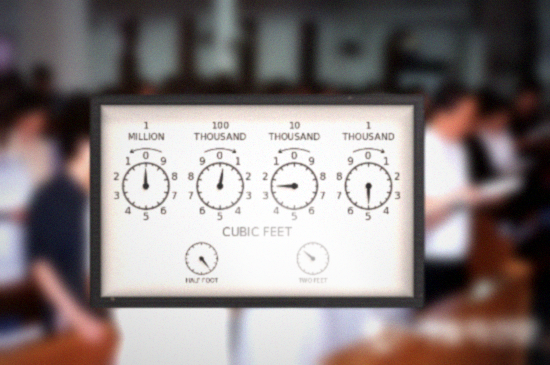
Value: {"value": 2500, "unit": "ft³"}
